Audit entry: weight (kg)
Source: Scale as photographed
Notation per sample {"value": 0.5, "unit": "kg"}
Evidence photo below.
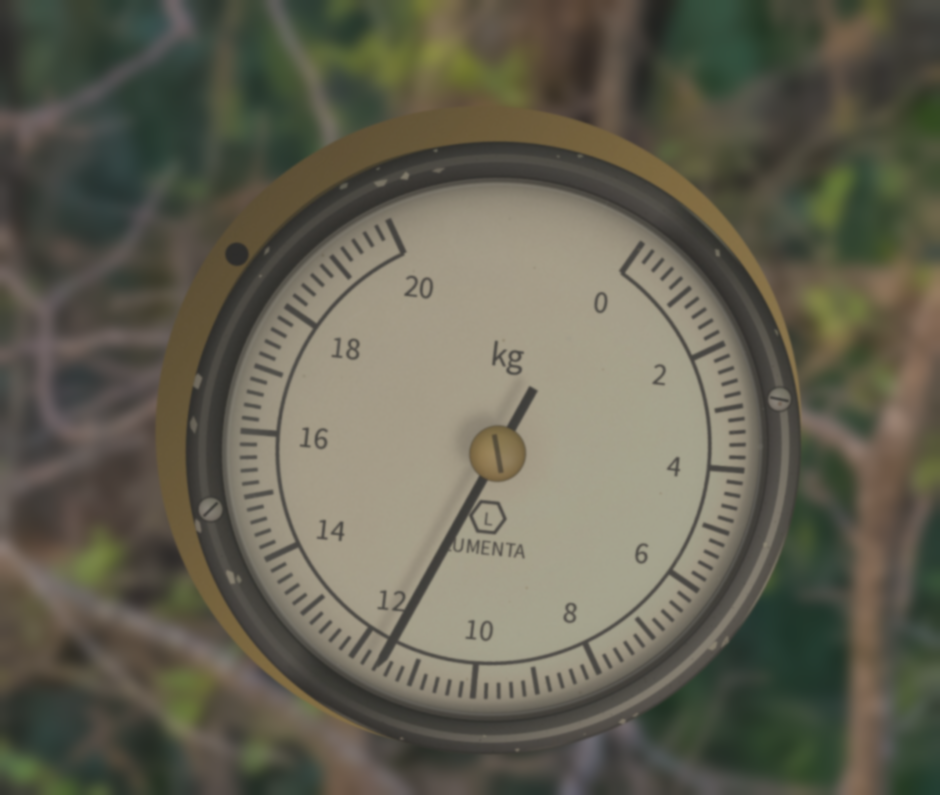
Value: {"value": 11.6, "unit": "kg"}
